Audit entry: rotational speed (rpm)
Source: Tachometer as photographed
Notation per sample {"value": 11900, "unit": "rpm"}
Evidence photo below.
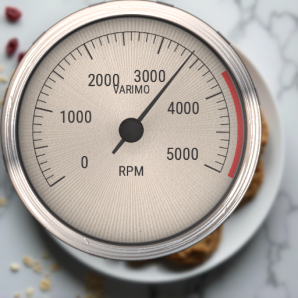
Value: {"value": 3400, "unit": "rpm"}
